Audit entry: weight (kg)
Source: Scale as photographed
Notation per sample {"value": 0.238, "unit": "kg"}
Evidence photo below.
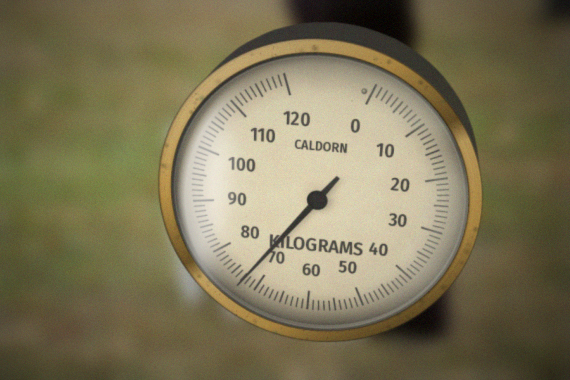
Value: {"value": 73, "unit": "kg"}
